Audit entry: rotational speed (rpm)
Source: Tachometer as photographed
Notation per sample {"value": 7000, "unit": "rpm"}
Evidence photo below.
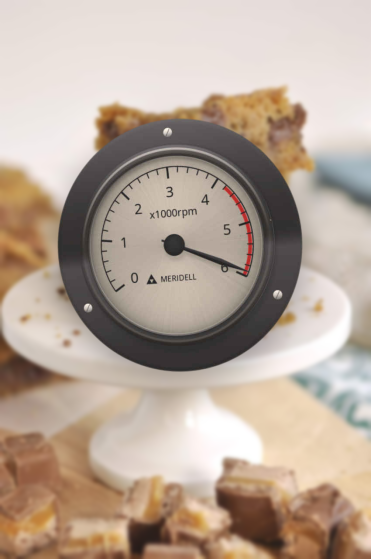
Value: {"value": 5900, "unit": "rpm"}
